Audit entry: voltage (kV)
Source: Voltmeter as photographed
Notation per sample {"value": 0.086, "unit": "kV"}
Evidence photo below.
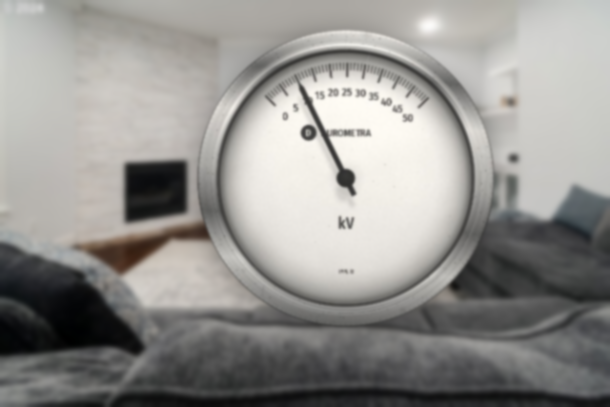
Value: {"value": 10, "unit": "kV"}
